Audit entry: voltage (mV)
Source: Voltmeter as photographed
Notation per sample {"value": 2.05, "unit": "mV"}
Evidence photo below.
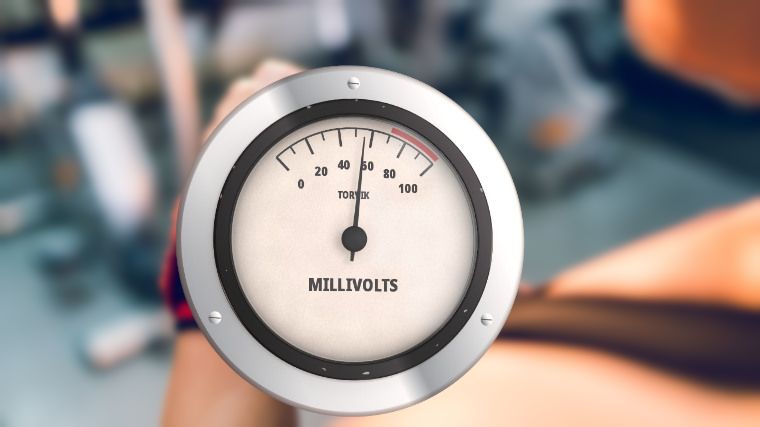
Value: {"value": 55, "unit": "mV"}
